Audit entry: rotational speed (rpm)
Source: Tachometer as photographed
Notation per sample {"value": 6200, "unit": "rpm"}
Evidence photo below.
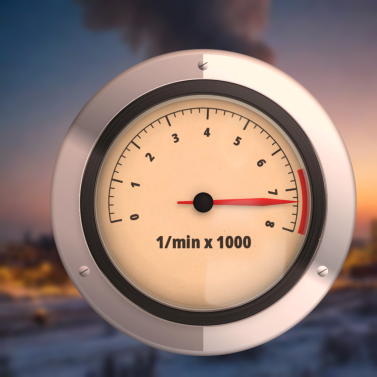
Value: {"value": 7300, "unit": "rpm"}
